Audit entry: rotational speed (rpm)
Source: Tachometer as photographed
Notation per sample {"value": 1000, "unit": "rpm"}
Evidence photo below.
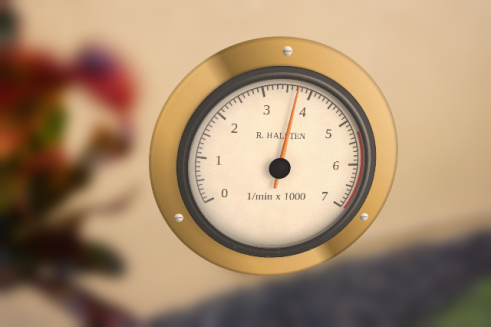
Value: {"value": 3700, "unit": "rpm"}
